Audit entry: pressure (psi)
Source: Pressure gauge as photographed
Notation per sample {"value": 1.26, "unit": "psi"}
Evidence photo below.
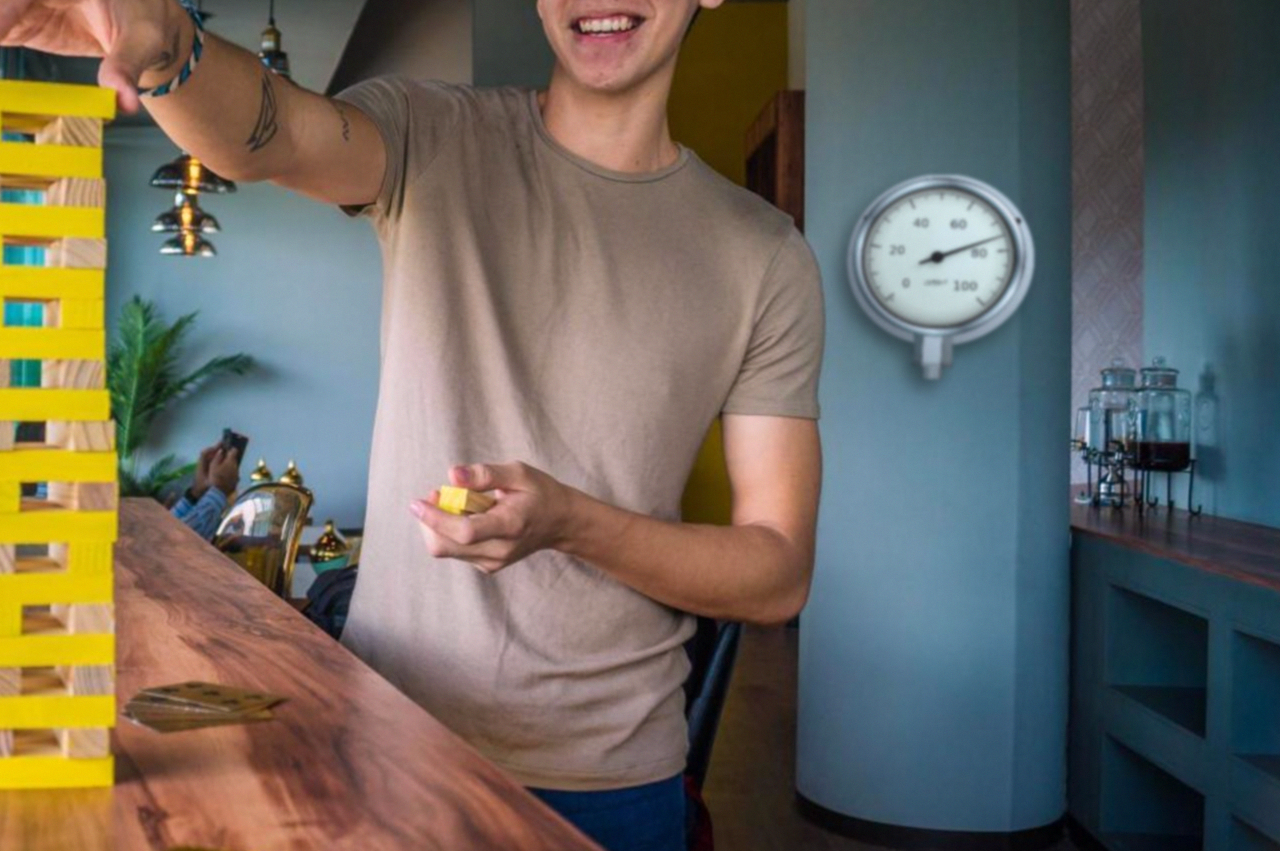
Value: {"value": 75, "unit": "psi"}
